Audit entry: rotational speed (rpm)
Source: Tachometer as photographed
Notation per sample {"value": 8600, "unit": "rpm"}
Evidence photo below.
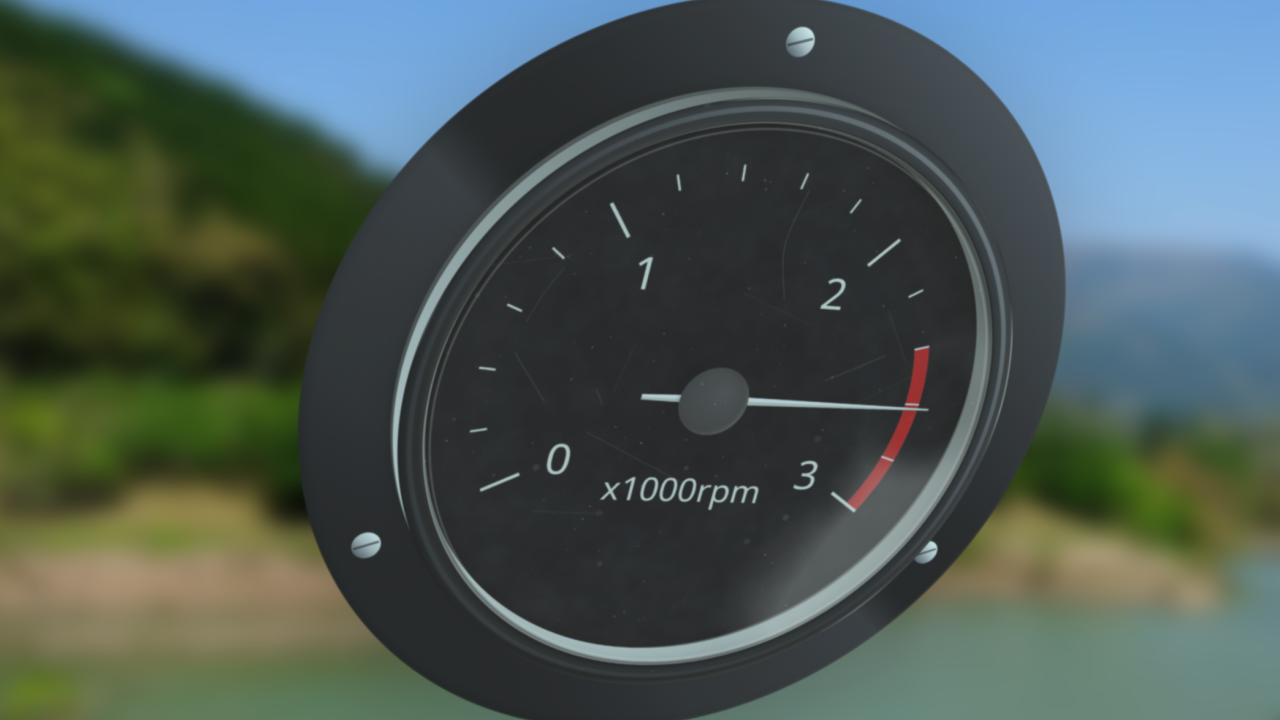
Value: {"value": 2600, "unit": "rpm"}
